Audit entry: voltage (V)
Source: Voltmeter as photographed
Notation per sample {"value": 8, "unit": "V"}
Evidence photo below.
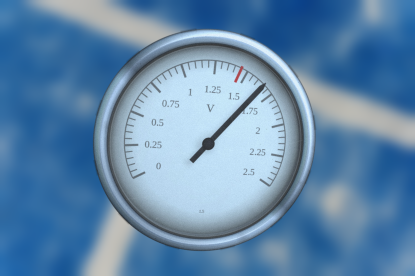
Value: {"value": 1.65, "unit": "V"}
